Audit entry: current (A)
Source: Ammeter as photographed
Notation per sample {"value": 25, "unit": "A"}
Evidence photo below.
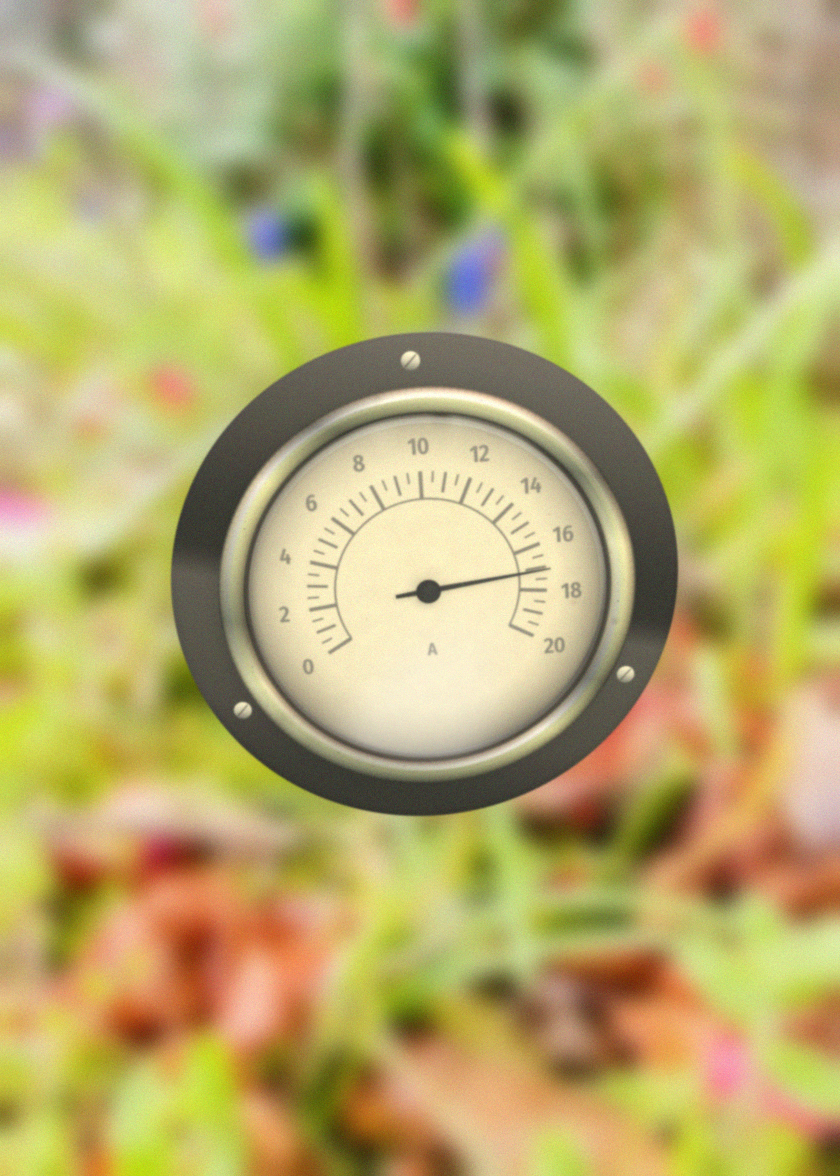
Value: {"value": 17, "unit": "A"}
